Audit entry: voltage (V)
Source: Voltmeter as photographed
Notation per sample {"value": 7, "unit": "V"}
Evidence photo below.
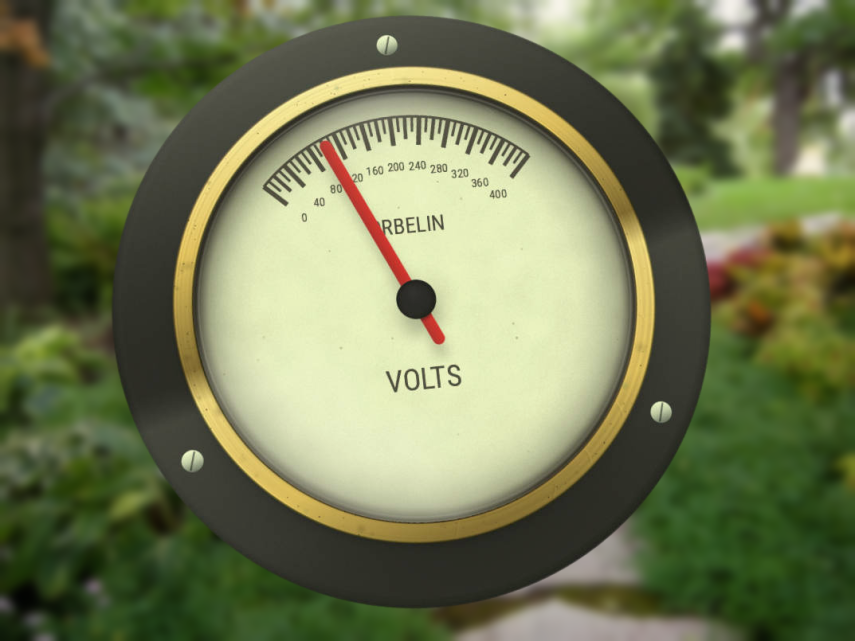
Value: {"value": 100, "unit": "V"}
